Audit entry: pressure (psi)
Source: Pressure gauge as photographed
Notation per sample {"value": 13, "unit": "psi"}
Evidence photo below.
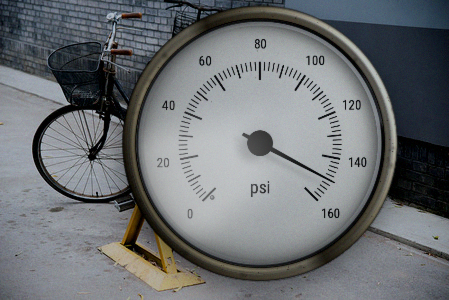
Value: {"value": 150, "unit": "psi"}
